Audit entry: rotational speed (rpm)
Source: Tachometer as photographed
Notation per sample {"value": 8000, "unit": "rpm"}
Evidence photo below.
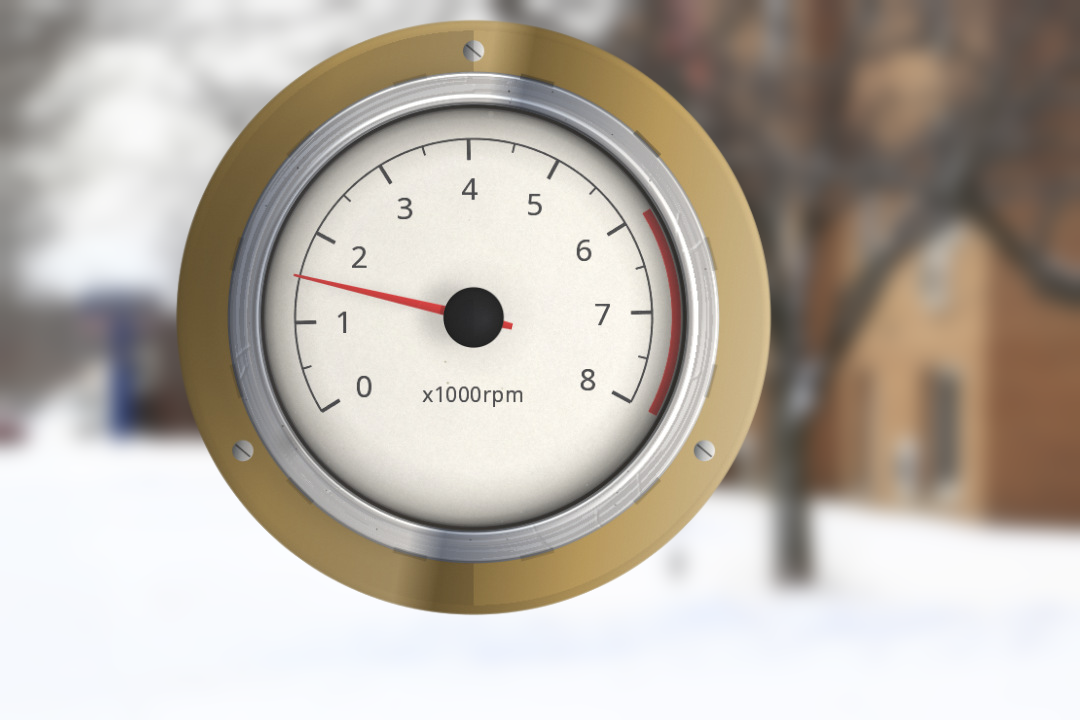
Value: {"value": 1500, "unit": "rpm"}
